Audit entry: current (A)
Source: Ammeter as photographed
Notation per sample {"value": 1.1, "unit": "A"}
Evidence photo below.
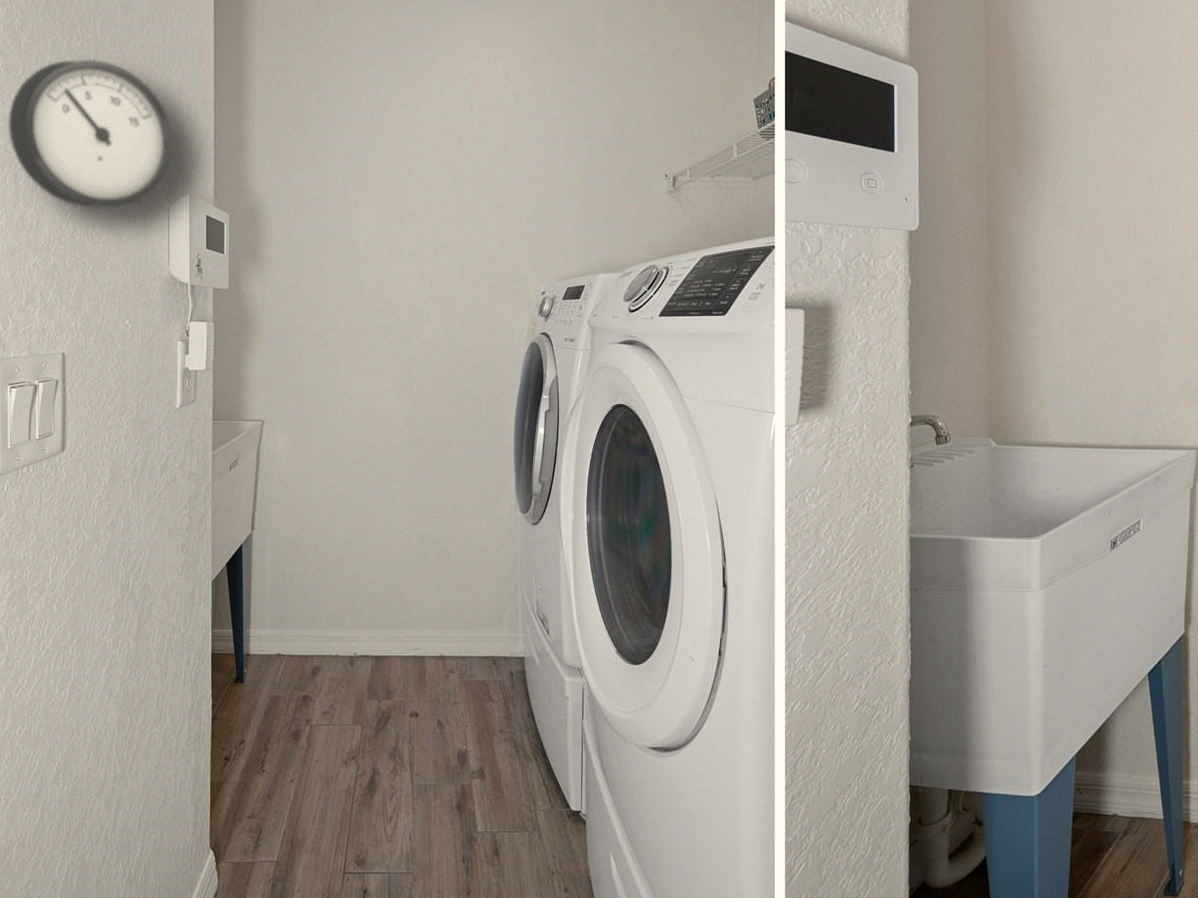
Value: {"value": 2, "unit": "A"}
